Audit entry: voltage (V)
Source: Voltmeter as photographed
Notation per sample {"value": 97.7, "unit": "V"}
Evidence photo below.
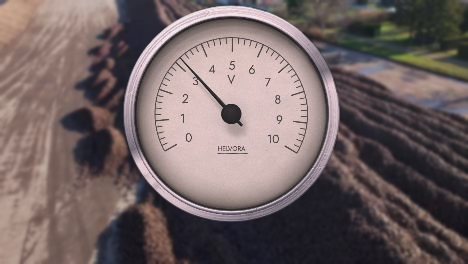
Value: {"value": 3.2, "unit": "V"}
